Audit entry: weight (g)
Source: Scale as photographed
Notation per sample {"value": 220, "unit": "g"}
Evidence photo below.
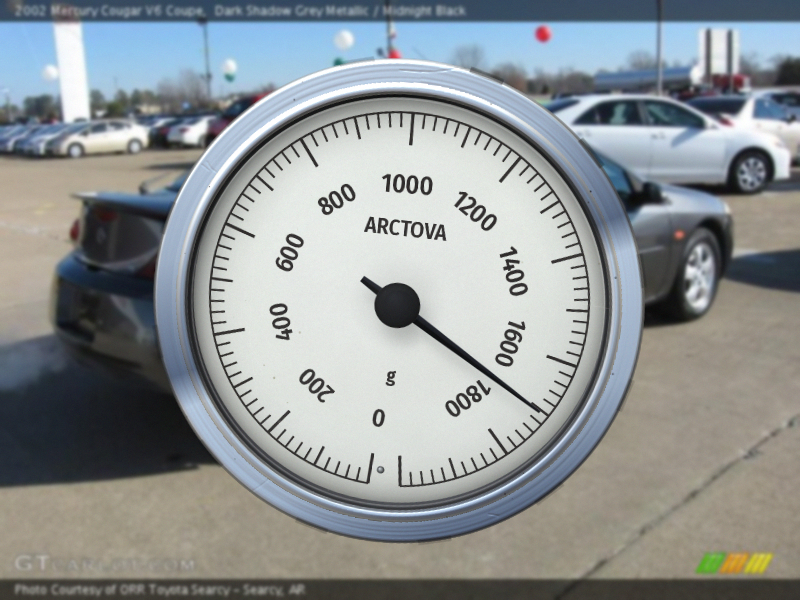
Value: {"value": 1700, "unit": "g"}
